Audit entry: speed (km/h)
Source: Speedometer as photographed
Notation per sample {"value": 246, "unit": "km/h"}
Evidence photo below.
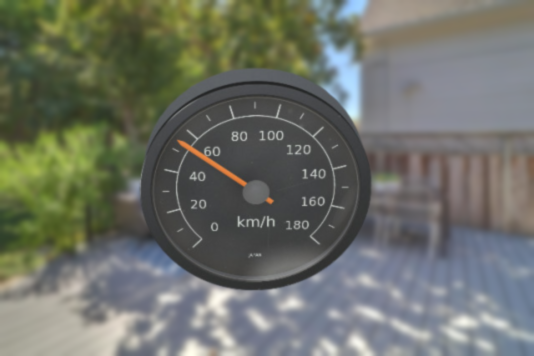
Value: {"value": 55, "unit": "km/h"}
